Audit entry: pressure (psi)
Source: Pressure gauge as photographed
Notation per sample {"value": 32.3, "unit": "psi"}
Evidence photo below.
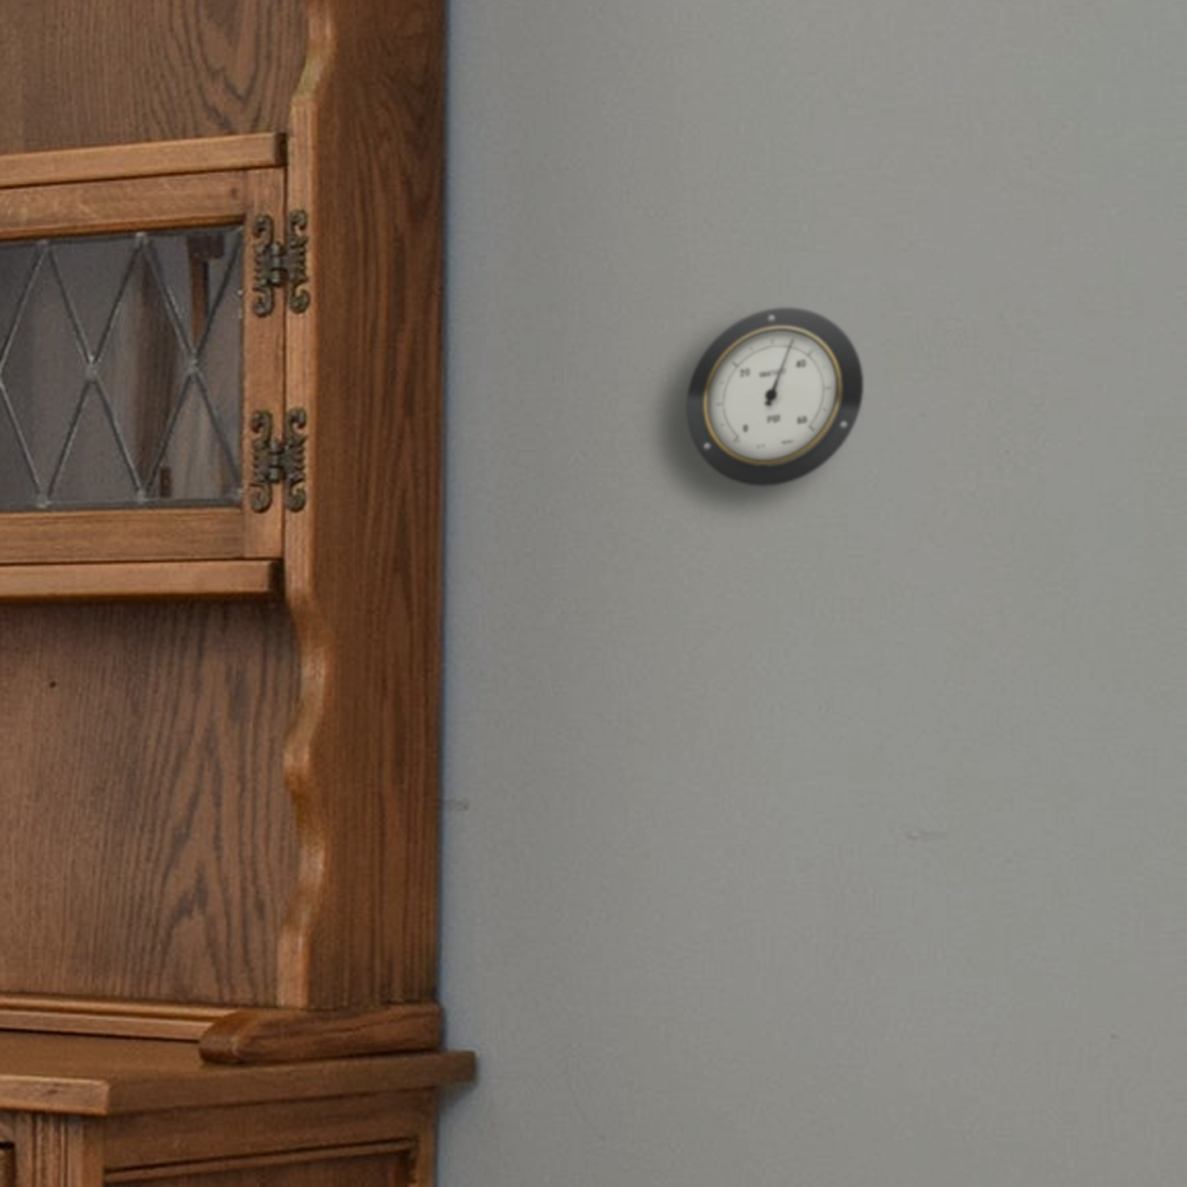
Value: {"value": 35, "unit": "psi"}
